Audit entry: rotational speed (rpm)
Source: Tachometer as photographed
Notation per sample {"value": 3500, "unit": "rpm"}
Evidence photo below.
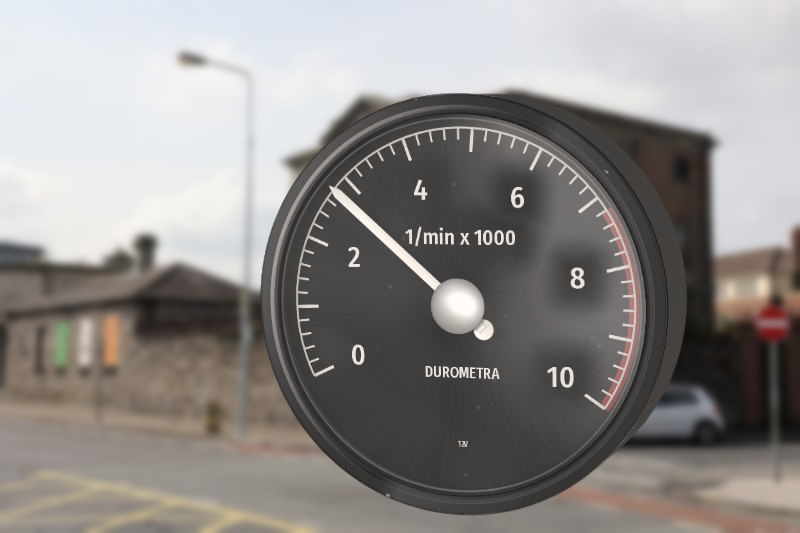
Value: {"value": 2800, "unit": "rpm"}
